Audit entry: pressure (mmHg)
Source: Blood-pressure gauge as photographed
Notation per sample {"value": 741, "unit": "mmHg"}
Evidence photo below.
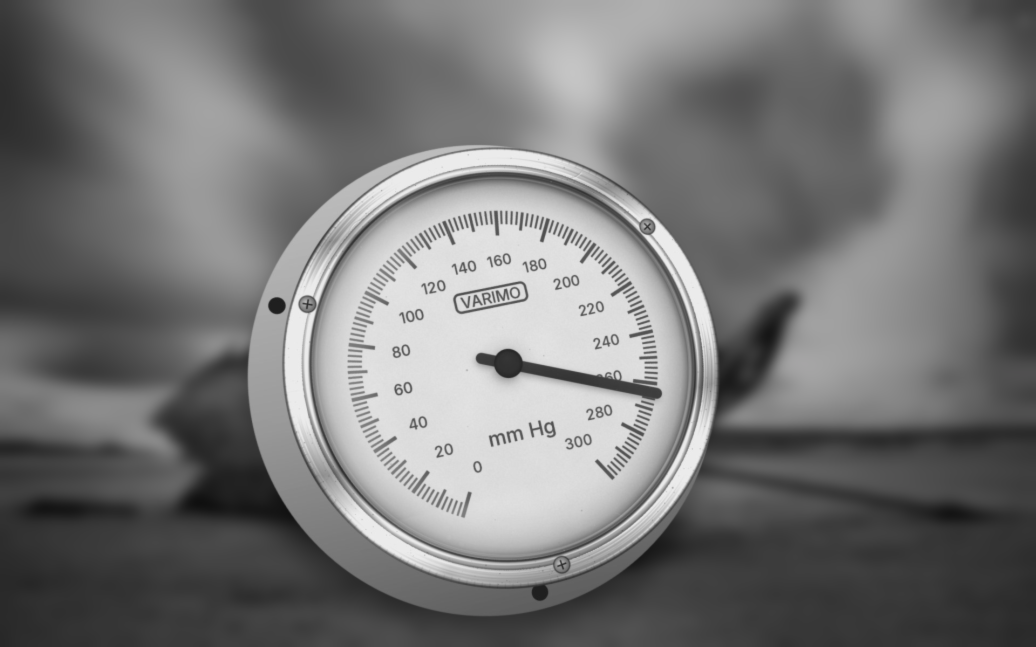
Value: {"value": 264, "unit": "mmHg"}
